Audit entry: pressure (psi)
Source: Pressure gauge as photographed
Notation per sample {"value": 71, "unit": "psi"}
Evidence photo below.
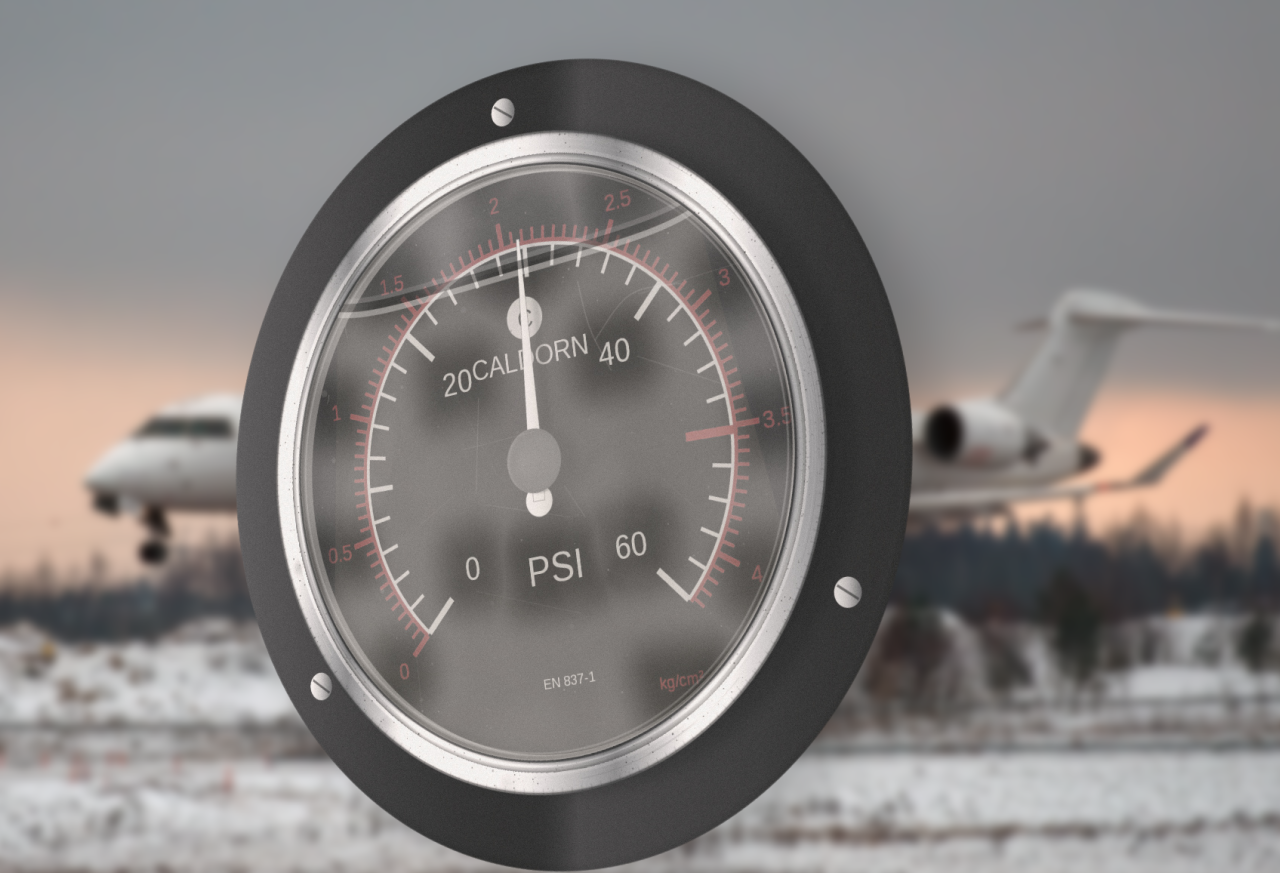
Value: {"value": 30, "unit": "psi"}
